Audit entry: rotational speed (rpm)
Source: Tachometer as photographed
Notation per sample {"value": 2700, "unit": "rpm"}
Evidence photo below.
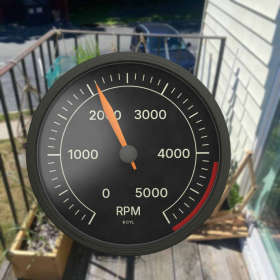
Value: {"value": 2100, "unit": "rpm"}
